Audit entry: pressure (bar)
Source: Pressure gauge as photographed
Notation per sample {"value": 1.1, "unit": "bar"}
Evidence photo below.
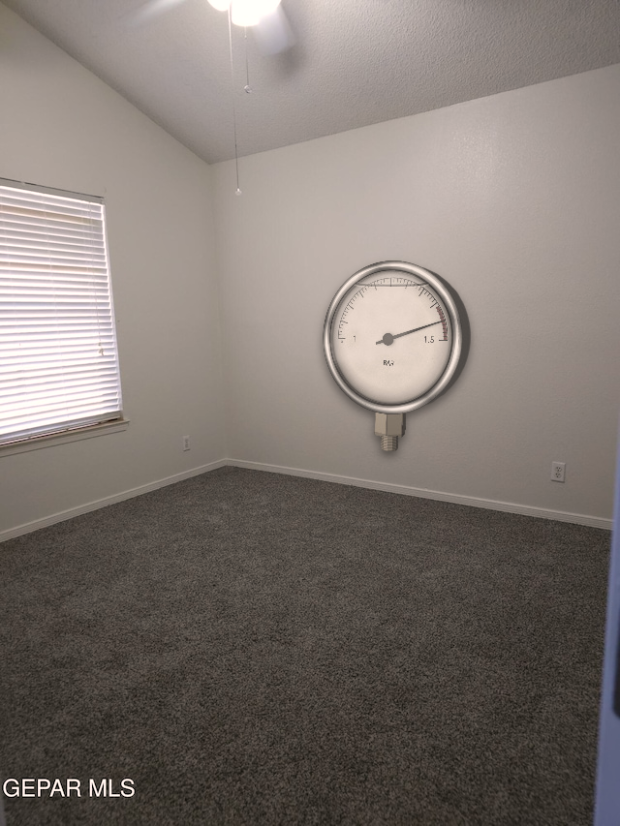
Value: {"value": 1.25, "unit": "bar"}
